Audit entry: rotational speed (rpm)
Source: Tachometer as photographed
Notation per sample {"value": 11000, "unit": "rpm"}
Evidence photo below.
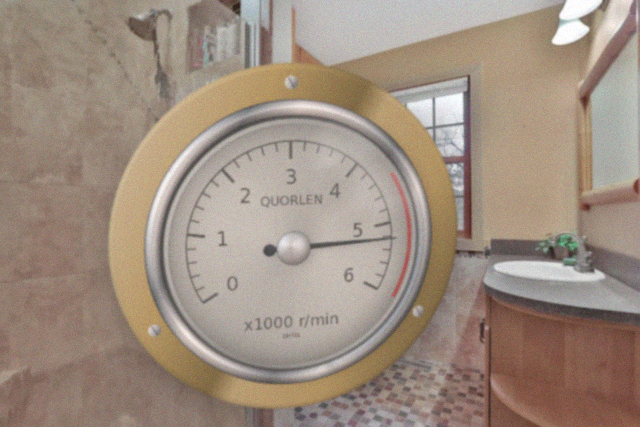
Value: {"value": 5200, "unit": "rpm"}
